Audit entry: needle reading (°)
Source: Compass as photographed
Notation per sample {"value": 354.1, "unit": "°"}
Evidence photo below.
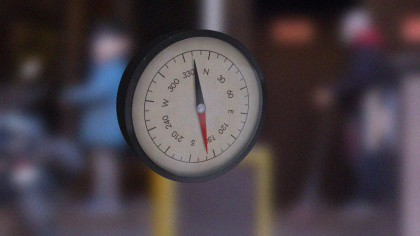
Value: {"value": 160, "unit": "°"}
